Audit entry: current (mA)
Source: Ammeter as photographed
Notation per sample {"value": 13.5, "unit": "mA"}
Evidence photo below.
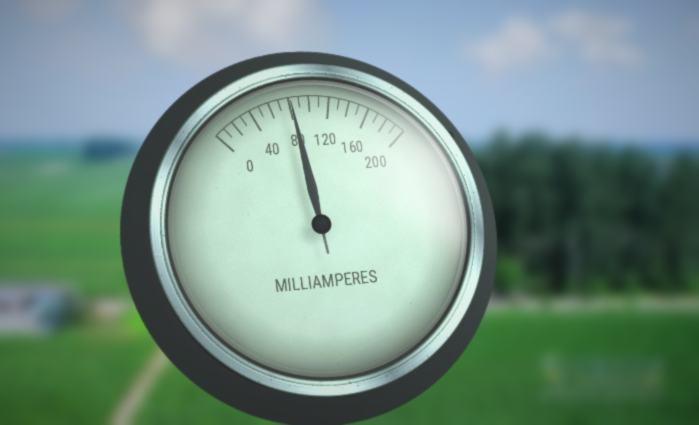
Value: {"value": 80, "unit": "mA"}
